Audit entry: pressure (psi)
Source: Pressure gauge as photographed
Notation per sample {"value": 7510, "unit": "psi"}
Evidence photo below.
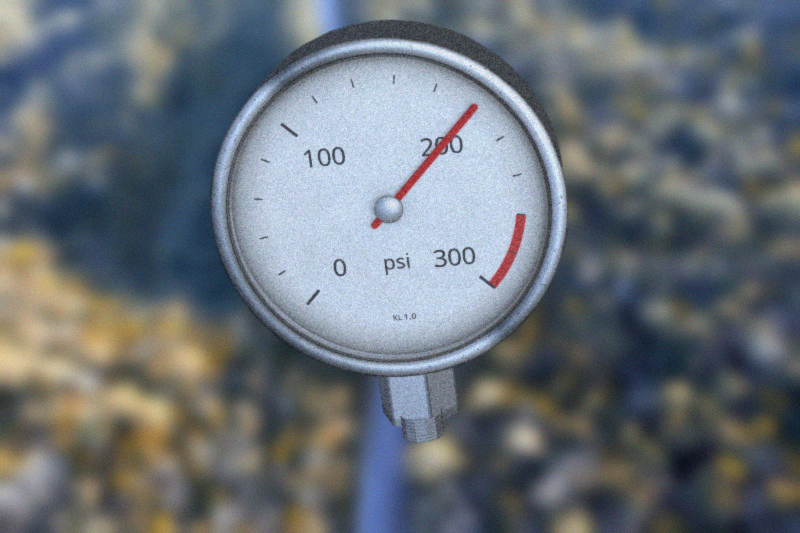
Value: {"value": 200, "unit": "psi"}
